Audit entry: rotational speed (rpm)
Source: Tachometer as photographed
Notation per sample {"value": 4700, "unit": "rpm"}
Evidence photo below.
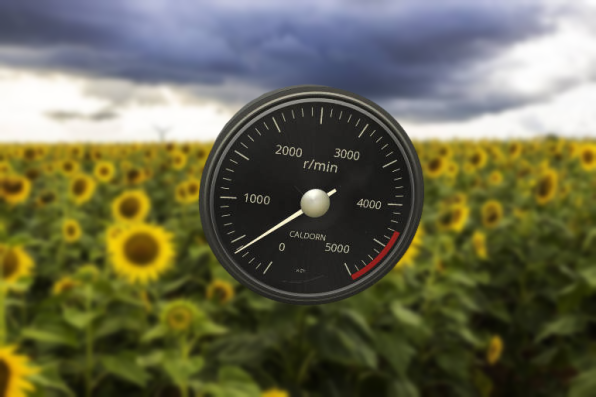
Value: {"value": 400, "unit": "rpm"}
